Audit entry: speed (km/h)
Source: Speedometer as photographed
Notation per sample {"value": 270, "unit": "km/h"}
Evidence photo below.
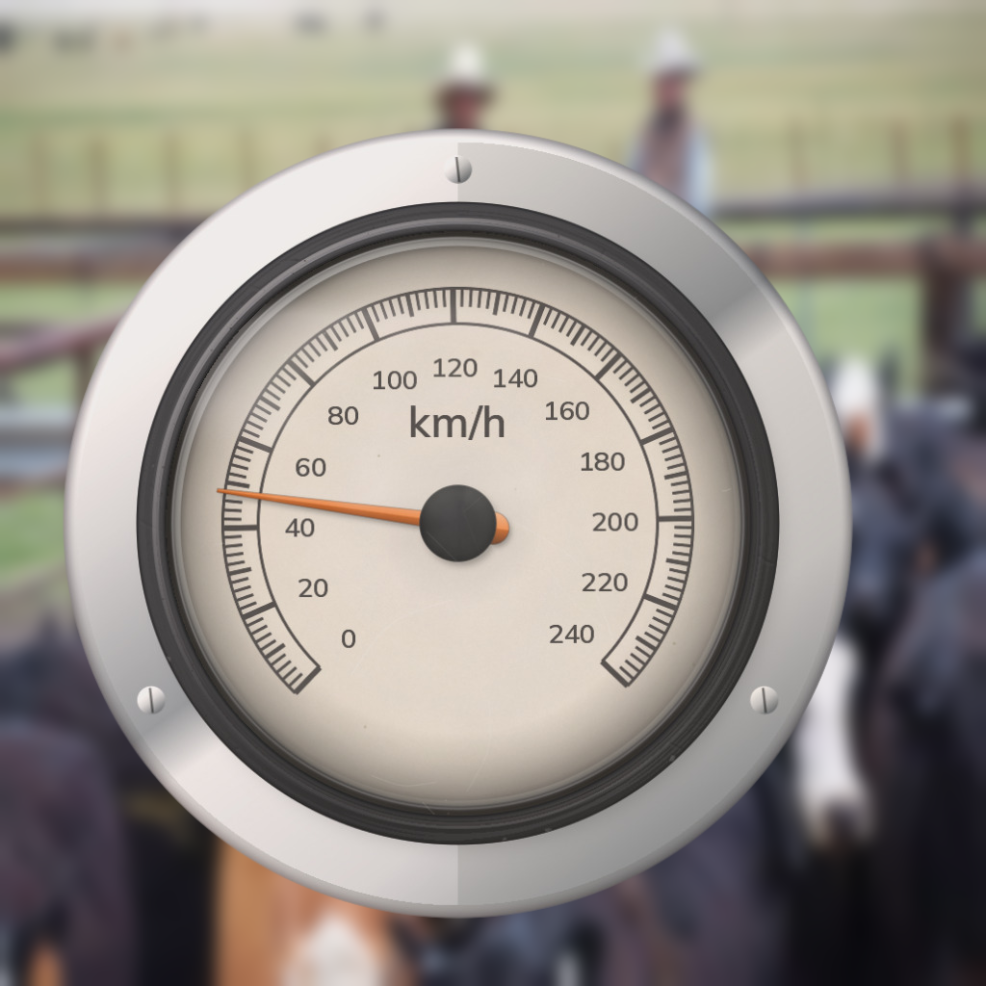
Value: {"value": 48, "unit": "km/h"}
